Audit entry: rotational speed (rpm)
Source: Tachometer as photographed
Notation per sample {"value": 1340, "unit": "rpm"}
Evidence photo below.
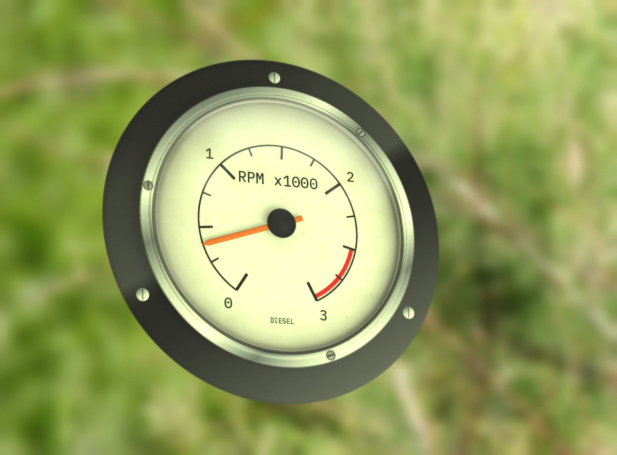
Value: {"value": 375, "unit": "rpm"}
